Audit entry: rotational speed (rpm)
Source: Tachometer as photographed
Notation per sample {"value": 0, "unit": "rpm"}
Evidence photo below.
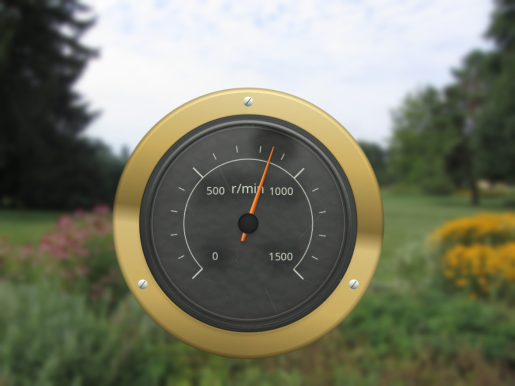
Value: {"value": 850, "unit": "rpm"}
